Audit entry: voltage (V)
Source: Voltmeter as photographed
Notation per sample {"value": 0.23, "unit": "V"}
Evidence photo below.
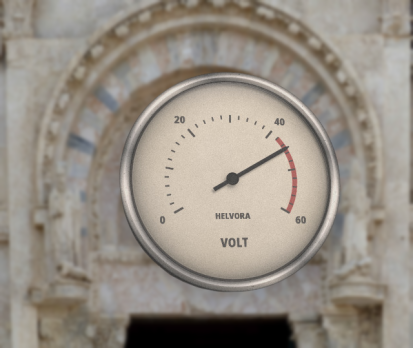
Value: {"value": 45, "unit": "V"}
